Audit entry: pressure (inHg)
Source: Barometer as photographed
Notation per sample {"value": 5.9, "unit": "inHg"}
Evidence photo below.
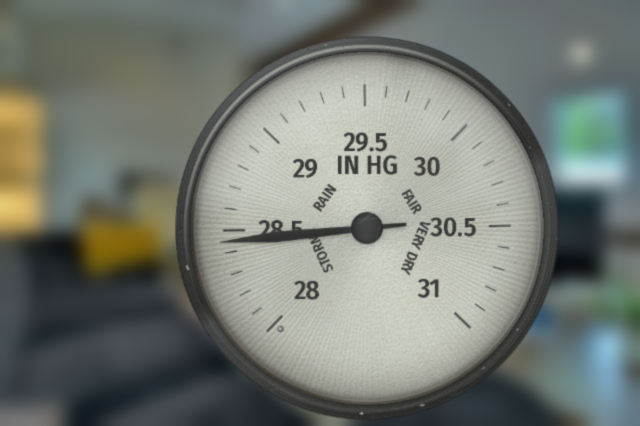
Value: {"value": 28.45, "unit": "inHg"}
